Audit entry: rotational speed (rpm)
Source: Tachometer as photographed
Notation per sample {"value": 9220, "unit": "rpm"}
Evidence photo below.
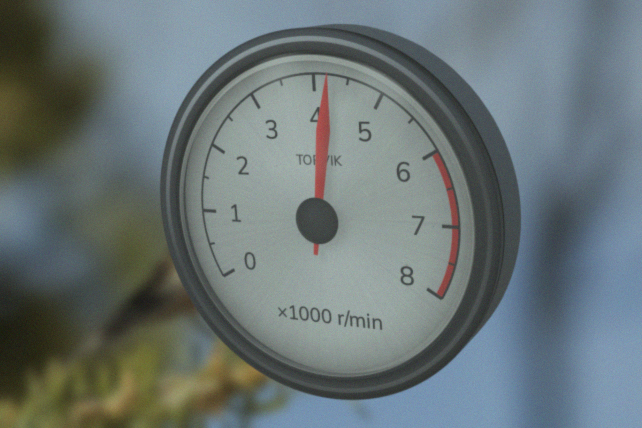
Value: {"value": 4250, "unit": "rpm"}
